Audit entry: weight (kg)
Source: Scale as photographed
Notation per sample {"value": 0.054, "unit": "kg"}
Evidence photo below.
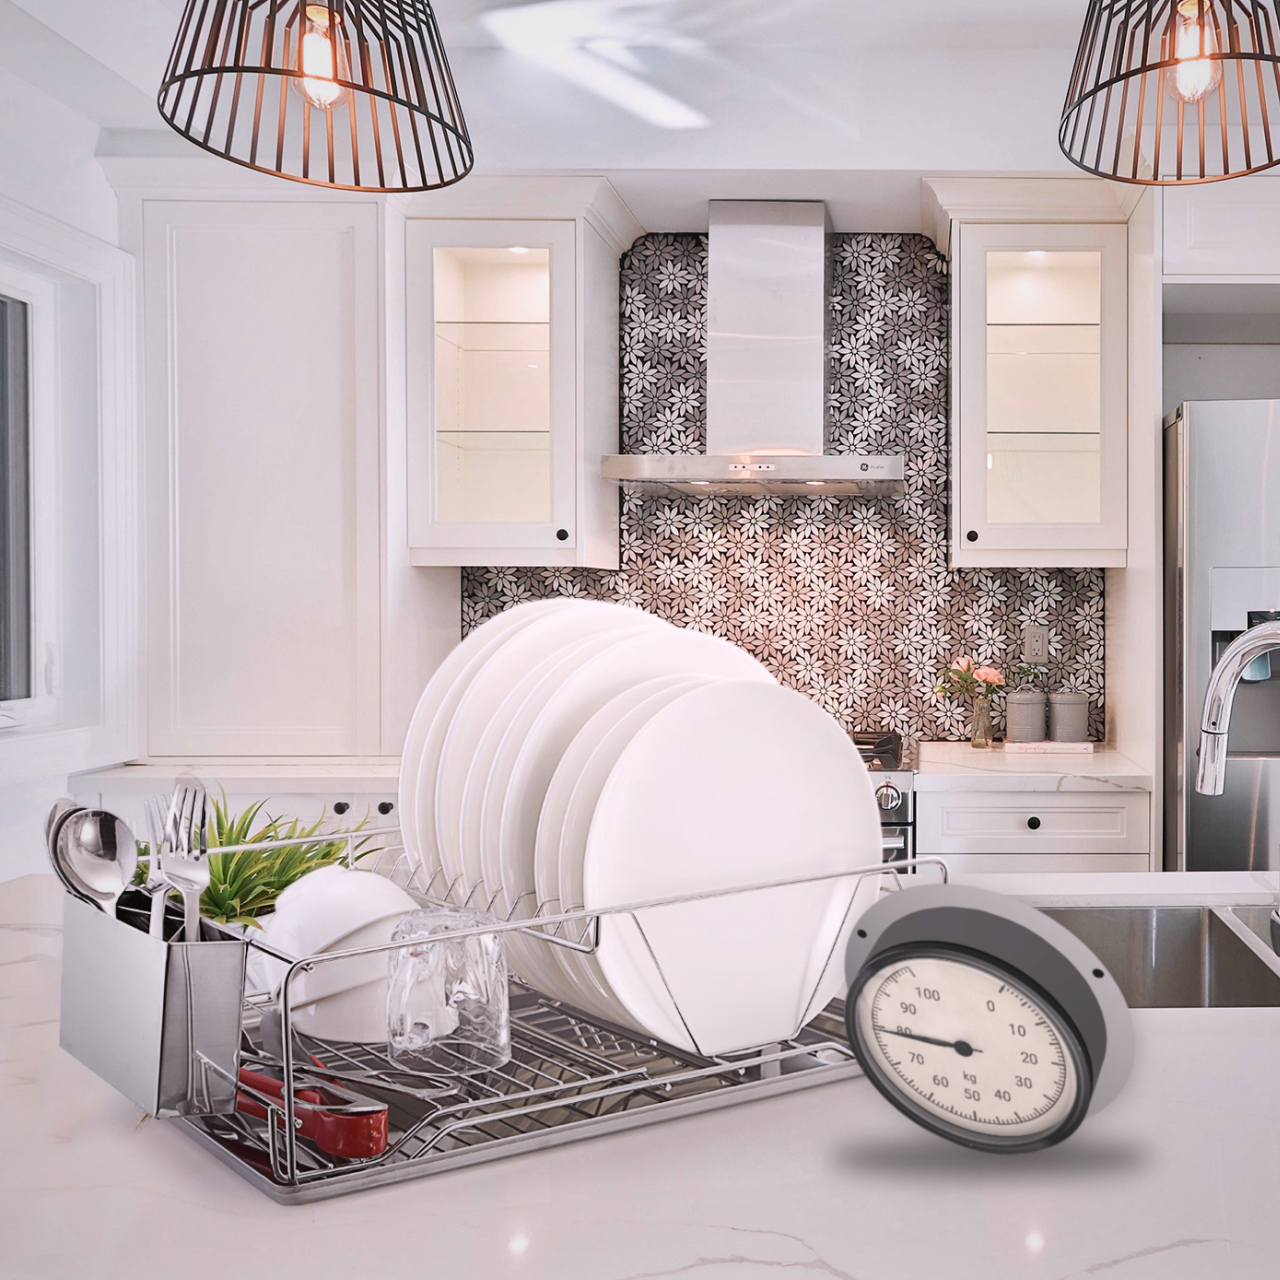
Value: {"value": 80, "unit": "kg"}
